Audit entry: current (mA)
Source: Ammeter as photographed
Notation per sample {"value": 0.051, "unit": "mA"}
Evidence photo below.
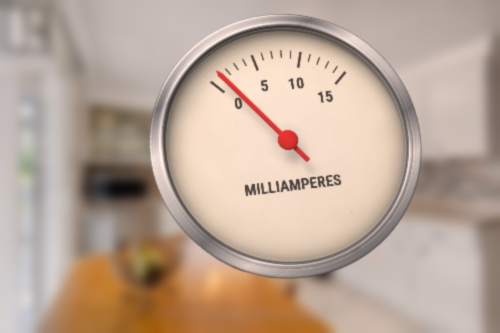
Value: {"value": 1, "unit": "mA"}
